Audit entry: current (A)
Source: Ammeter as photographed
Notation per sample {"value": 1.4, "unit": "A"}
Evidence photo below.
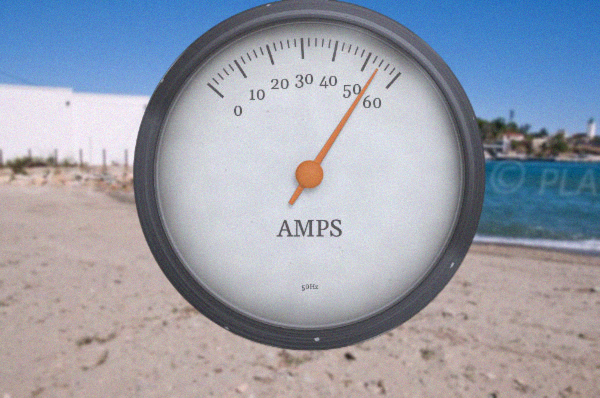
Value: {"value": 54, "unit": "A"}
